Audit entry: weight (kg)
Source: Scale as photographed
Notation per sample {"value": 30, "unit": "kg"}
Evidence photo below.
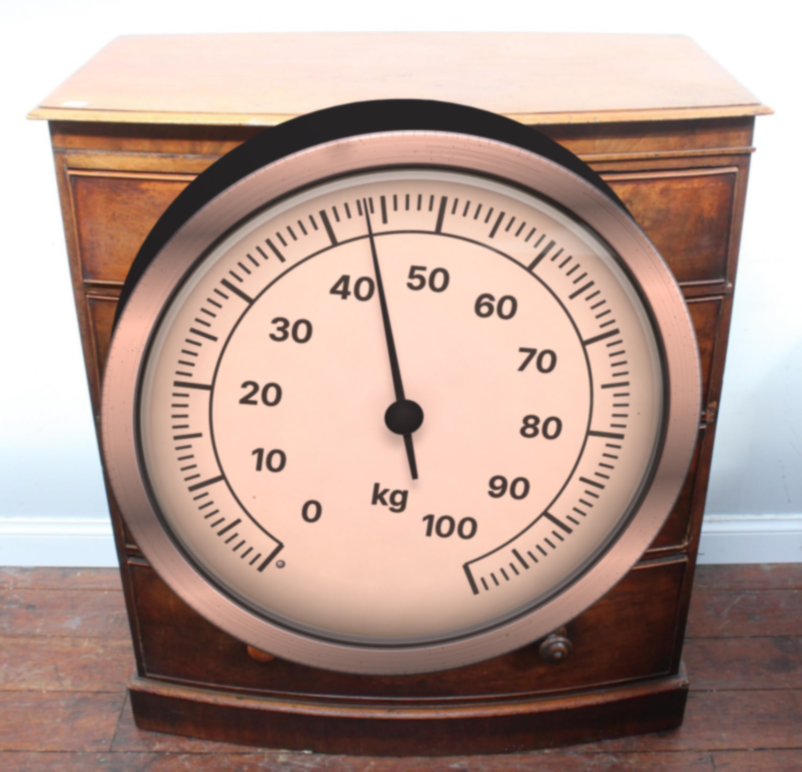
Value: {"value": 43.5, "unit": "kg"}
